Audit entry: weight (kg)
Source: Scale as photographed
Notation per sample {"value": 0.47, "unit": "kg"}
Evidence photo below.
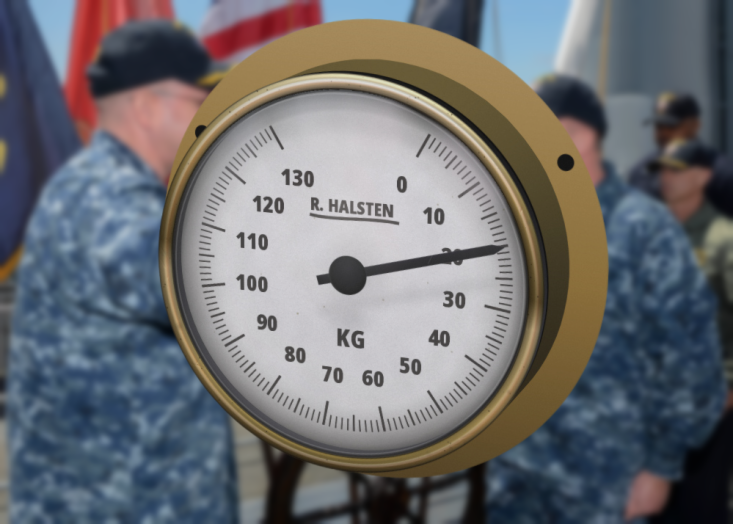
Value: {"value": 20, "unit": "kg"}
